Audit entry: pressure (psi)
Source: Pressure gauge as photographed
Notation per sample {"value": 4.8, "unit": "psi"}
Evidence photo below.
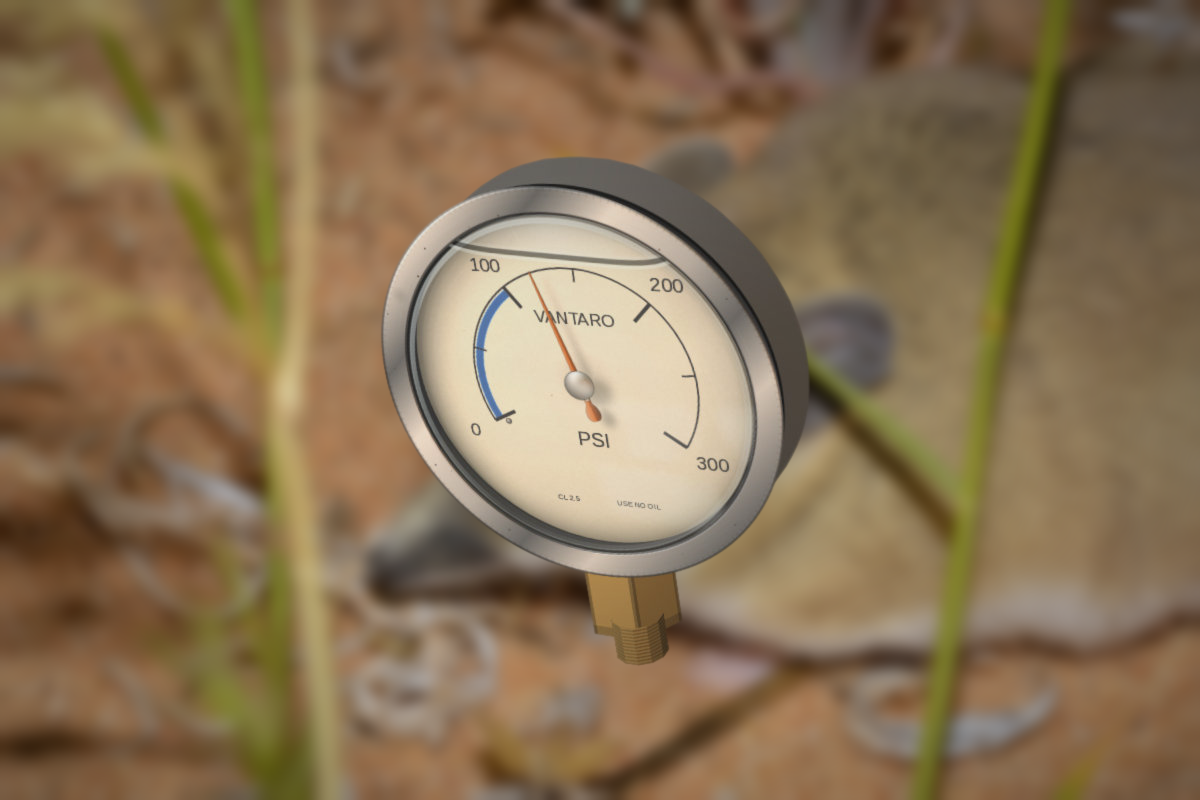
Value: {"value": 125, "unit": "psi"}
